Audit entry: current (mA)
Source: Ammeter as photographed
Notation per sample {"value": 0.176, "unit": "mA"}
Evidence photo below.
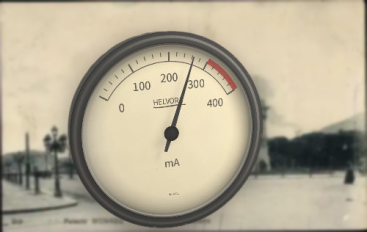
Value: {"value": 260, "unit": "mA"}
